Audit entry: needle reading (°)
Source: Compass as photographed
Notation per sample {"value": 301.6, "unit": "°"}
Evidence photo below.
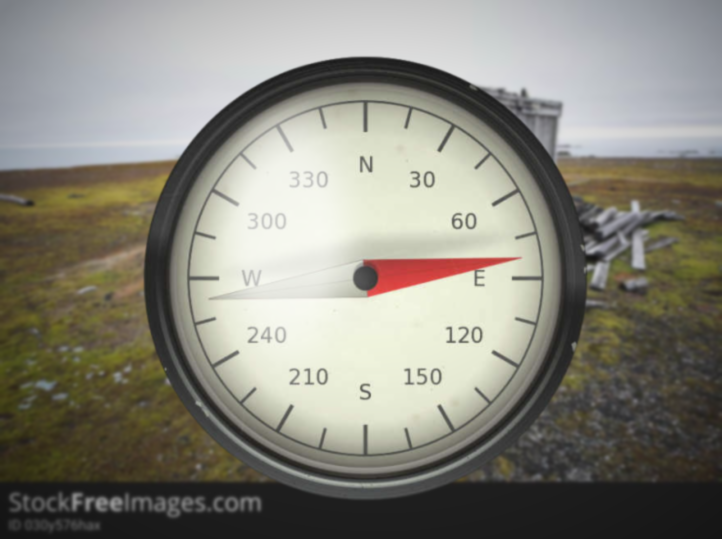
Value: {"value": 82.5, "unit": "°"}
